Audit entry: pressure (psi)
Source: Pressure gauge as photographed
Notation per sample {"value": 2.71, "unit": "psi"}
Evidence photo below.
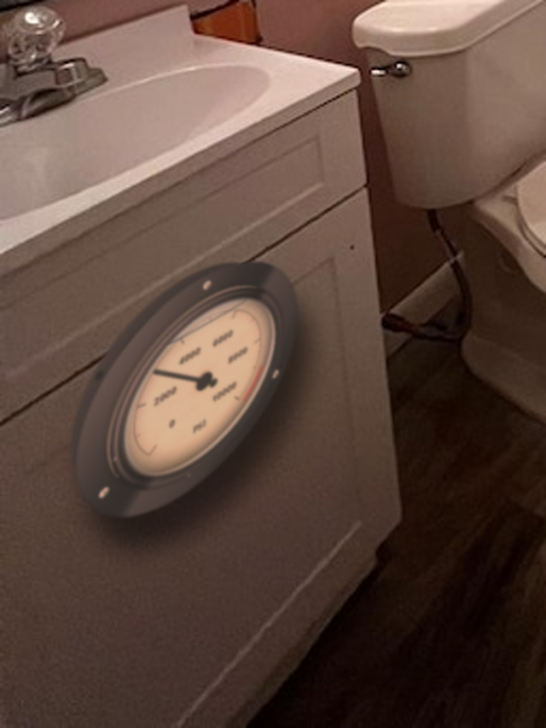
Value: {"value": 3000, "unit": "psi"}
